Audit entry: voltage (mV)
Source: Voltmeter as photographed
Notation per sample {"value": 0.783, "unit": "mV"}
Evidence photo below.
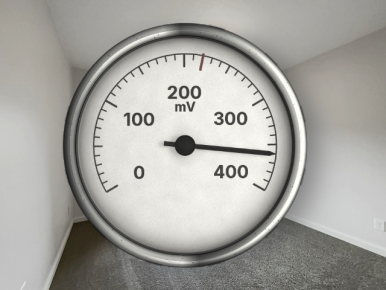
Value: {"value": 360, "unit": "mV"}
